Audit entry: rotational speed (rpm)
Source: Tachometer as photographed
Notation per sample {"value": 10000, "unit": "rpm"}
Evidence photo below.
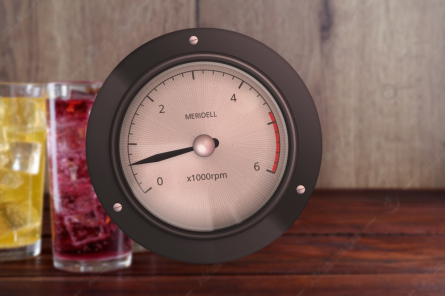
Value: {"value": 600, "unit": "rpm"}
